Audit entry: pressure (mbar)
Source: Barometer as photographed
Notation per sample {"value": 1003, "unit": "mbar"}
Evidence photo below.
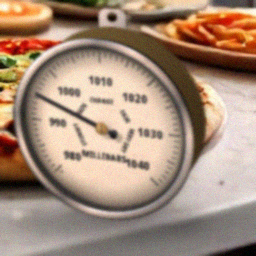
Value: {"value": 995, "unit": "mbar"}
